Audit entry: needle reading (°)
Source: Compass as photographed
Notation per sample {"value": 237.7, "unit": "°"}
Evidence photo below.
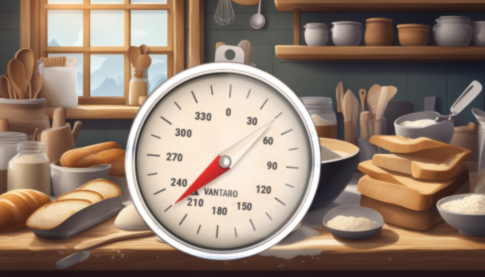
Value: {"value": 225, "unit": "°"}
